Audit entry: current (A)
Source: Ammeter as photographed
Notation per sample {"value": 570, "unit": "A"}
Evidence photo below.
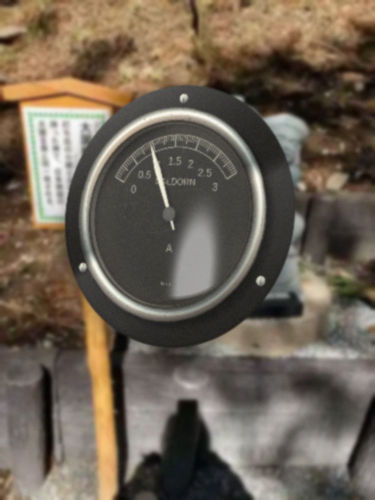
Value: {"value": 1, "unit": "A"}
